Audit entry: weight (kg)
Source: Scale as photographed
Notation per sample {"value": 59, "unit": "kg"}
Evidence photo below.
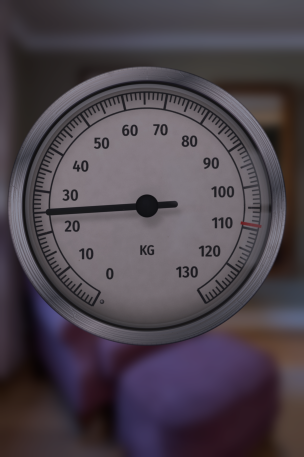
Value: {"value": 25, "unit": "kg"}
